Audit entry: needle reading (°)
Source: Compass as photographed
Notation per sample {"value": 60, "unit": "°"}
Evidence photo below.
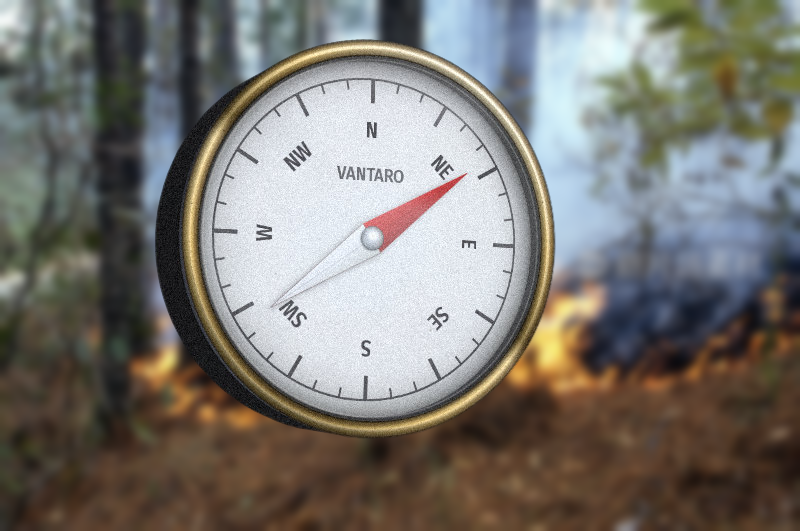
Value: {"value": 55, "unit": "°"}
